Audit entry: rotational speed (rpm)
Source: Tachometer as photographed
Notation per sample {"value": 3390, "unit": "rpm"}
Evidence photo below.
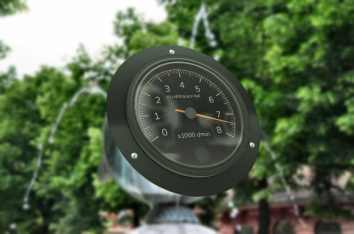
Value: {"value": 7500, "unit": "rpm"}
